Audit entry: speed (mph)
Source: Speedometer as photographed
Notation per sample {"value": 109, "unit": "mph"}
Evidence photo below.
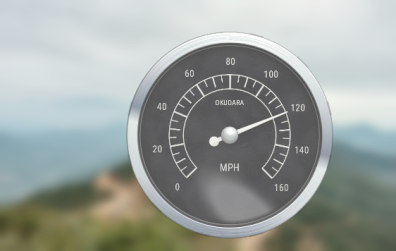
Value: {"value": 120, "unit": "mph"}
